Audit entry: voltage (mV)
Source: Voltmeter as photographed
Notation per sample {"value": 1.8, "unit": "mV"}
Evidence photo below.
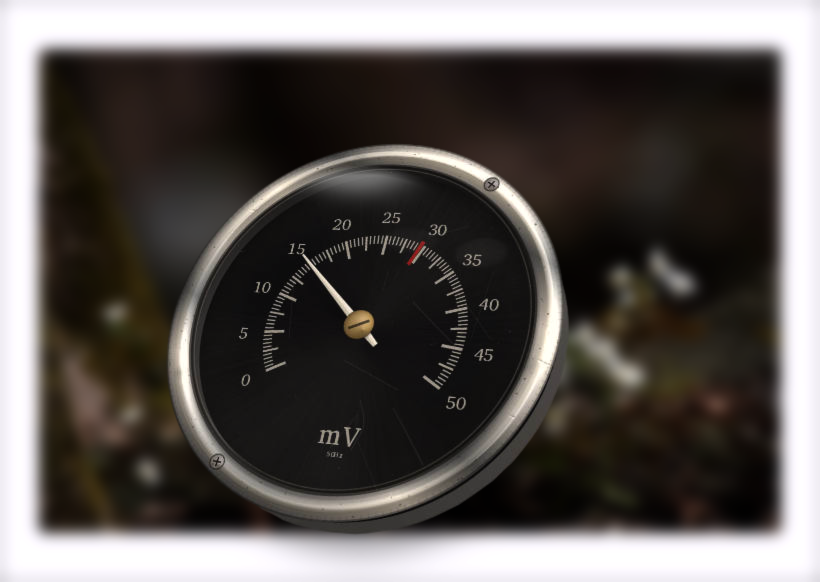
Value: {"value": 15, "unit": "mV"}
